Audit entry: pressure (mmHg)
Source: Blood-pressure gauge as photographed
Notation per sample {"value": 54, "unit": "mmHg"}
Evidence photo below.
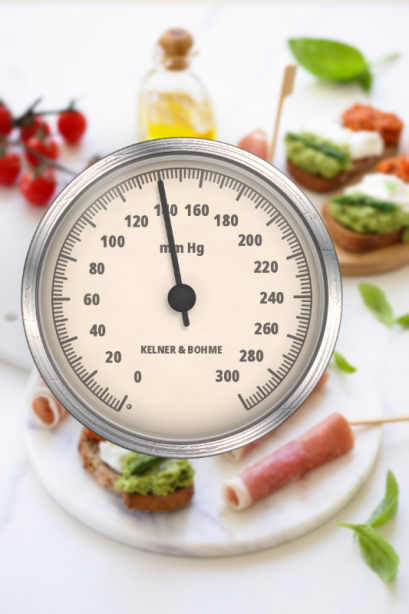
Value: {"value": 140, "unit": "mmHg"}
